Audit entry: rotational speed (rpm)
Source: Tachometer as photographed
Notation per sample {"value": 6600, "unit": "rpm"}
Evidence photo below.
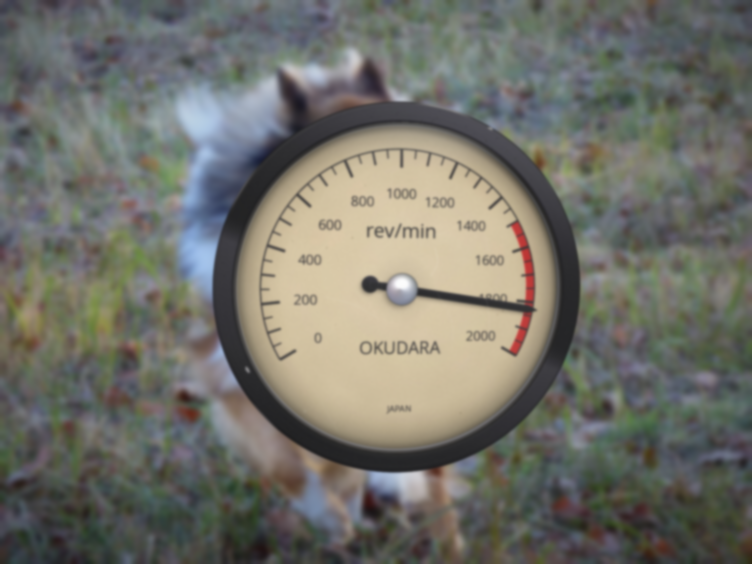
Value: {"value": 1825, "unit": "rpm"}
